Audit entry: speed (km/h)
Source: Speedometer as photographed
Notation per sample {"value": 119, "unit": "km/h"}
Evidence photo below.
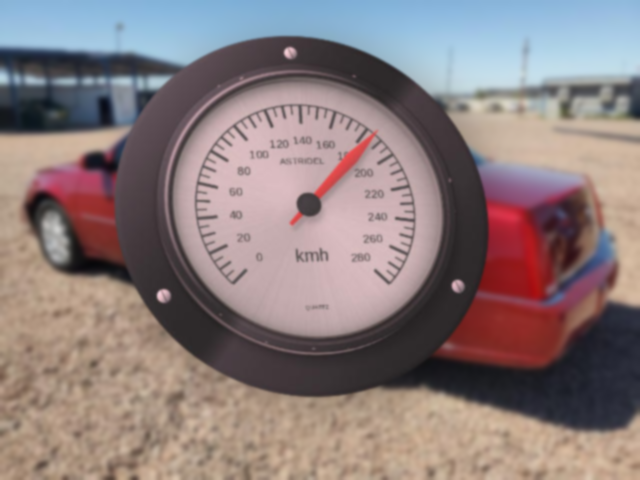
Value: {"value": 185, "unit": "km/h"}
